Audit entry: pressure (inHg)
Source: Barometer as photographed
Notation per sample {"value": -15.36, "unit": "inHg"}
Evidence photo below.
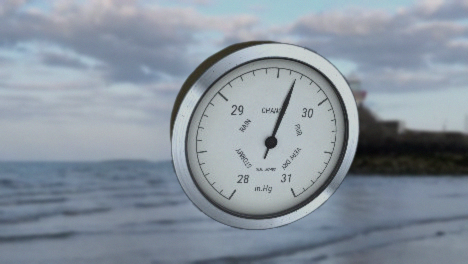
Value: {"value": 29.65, "unit": "inHg"}
